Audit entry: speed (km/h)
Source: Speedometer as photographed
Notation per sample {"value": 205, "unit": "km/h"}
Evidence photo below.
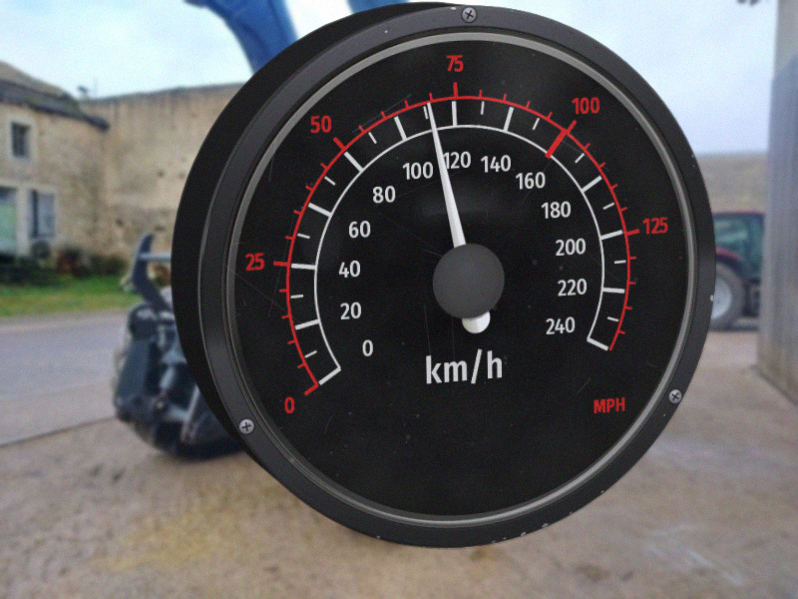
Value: {"value": 110, "unit": "km/h"}
